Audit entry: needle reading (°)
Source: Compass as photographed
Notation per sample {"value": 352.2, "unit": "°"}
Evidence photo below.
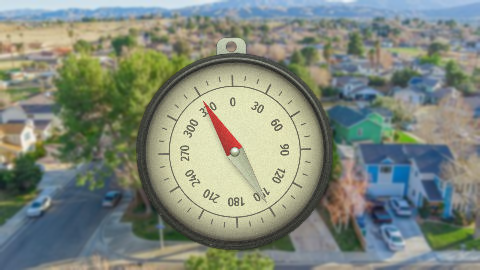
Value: {"value": 330, "unit": "°"}
